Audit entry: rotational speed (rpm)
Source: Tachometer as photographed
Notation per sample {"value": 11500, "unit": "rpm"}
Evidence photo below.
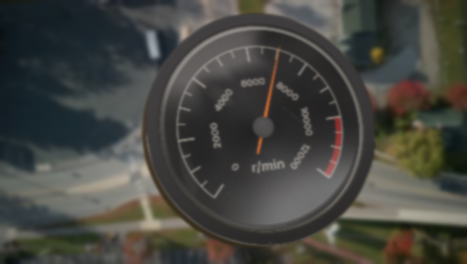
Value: {"value": 7000, "unit": "rpm"}
